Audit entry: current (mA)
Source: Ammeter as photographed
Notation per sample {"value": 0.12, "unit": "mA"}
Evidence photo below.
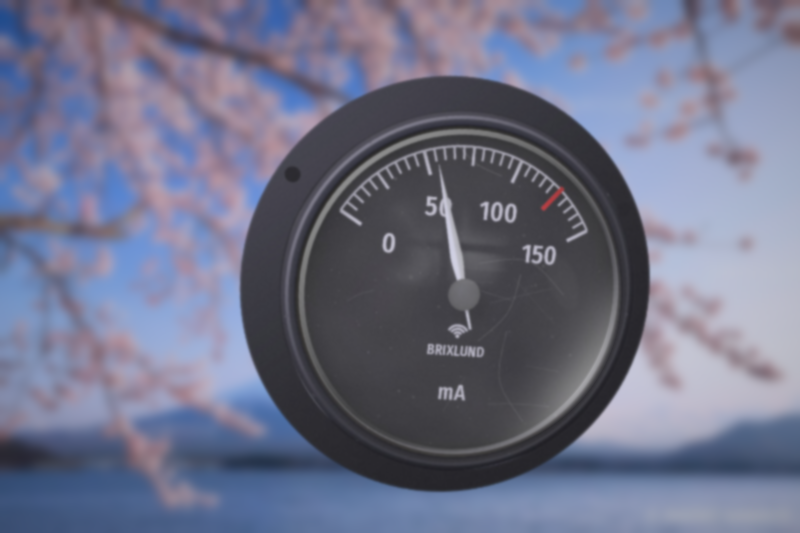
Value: {"value": 55, "unit": "mA"}
